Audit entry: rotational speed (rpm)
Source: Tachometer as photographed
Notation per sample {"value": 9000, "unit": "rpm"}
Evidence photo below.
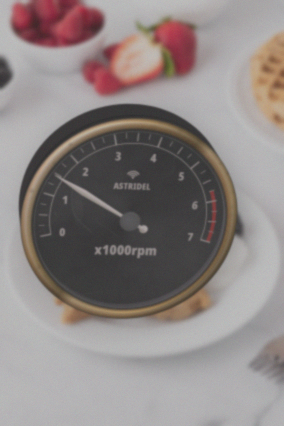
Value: {"value": 1500, "unit": "rpm"}
